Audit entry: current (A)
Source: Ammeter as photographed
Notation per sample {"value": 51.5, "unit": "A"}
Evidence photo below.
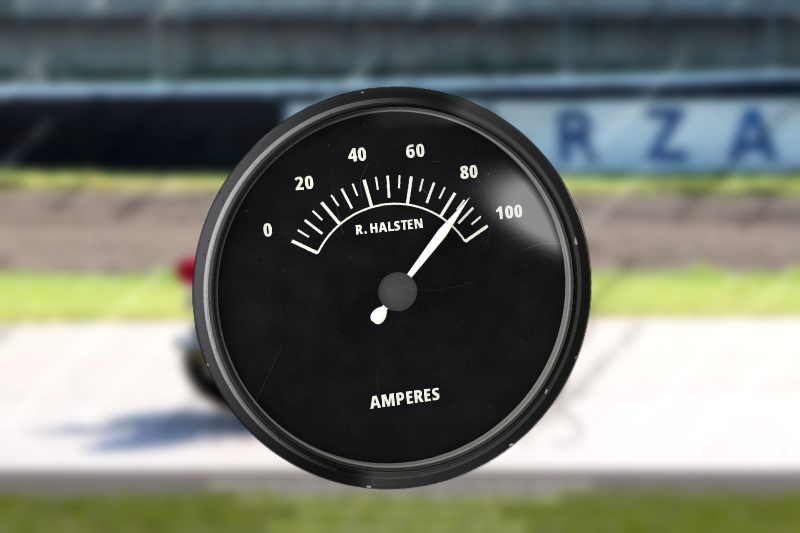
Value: {"value": 85, "unit": "A"}
